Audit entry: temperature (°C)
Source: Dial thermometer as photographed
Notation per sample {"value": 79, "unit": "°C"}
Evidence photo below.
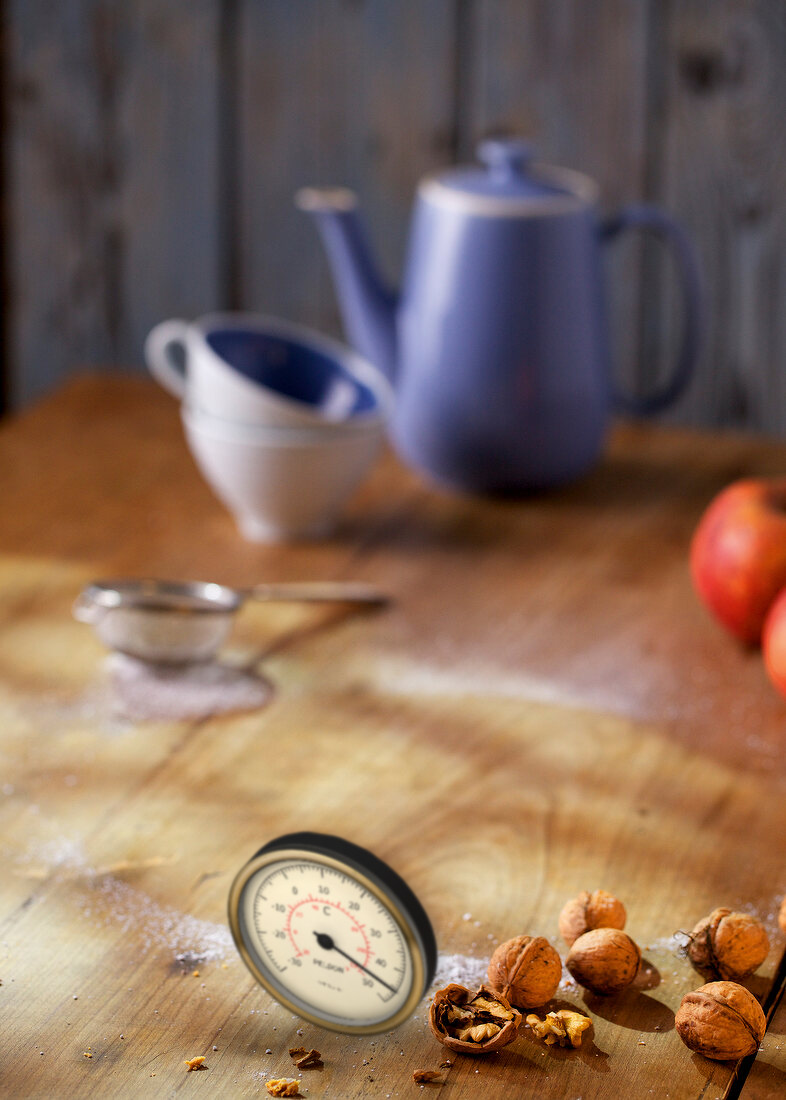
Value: {"value": 45, "unit": "°C"}
